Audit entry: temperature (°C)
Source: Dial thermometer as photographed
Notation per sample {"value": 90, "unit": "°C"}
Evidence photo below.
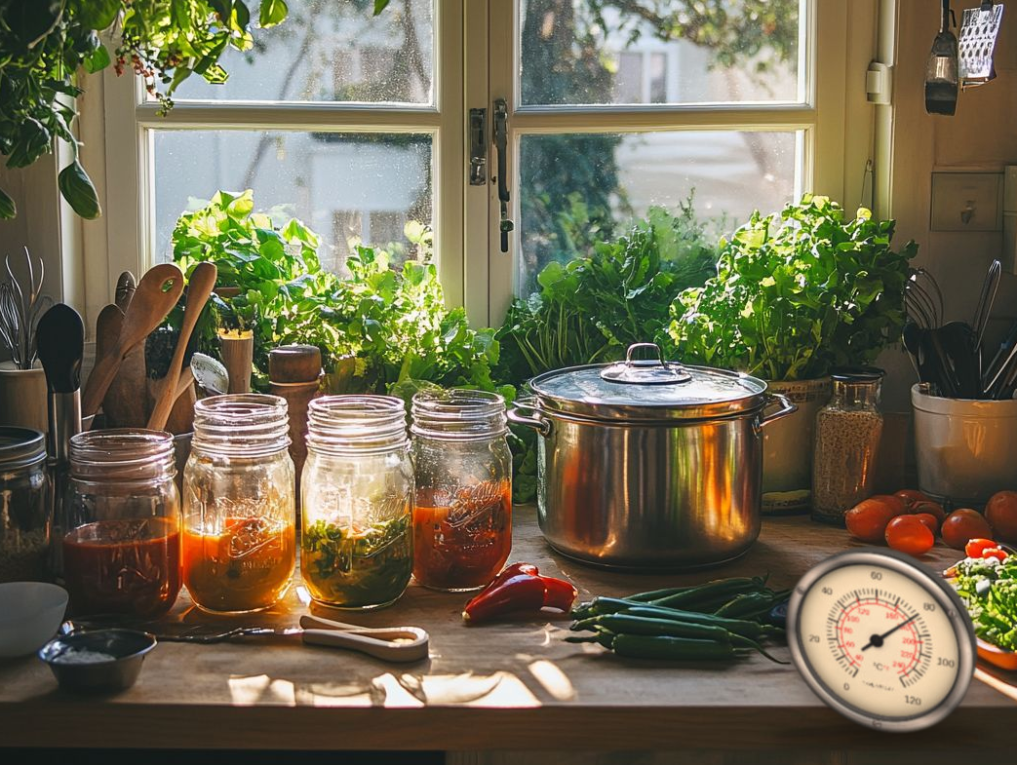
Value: {"value": 80, "unit": "°C"}
